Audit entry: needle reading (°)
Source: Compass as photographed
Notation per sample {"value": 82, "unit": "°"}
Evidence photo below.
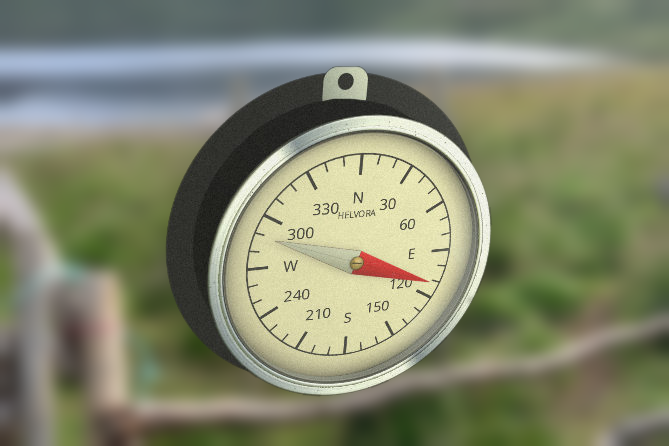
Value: {"value": 110, "unit": "°"}
